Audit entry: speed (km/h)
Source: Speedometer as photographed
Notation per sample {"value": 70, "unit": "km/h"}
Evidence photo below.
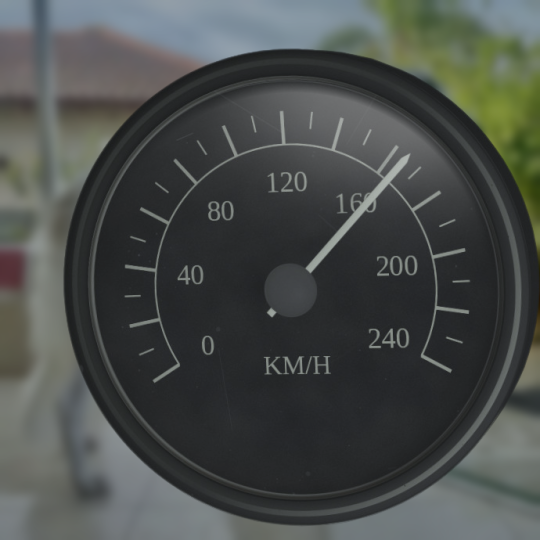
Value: {"value": 165, "unit": "km/h"}
